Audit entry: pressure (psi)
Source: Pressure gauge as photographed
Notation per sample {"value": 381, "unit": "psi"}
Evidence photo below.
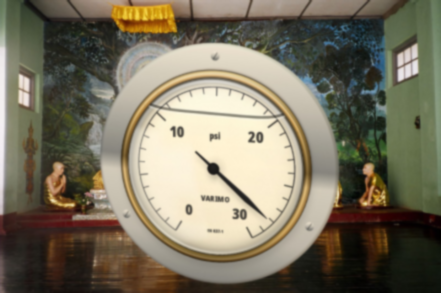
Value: {"value": 28, "unit": "psi"}
